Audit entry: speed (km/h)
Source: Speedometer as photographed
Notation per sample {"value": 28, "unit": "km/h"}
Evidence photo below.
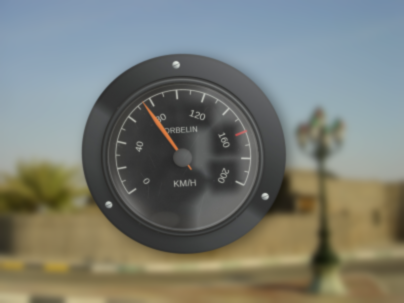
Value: {"value": 75, "unit": "km/h"}
